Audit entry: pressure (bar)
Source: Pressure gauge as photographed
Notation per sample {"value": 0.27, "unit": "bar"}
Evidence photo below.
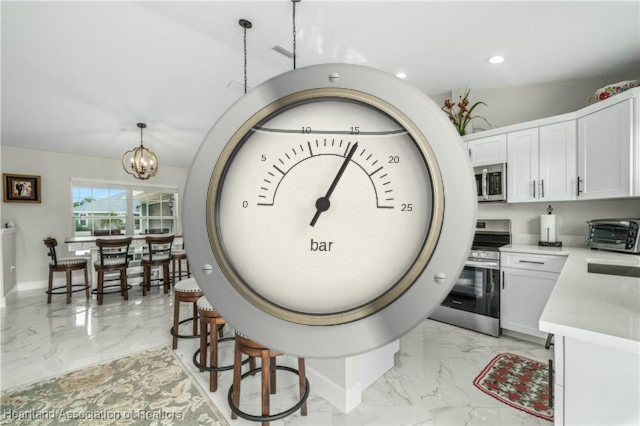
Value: {"value": 16, "unit": "bar"}
